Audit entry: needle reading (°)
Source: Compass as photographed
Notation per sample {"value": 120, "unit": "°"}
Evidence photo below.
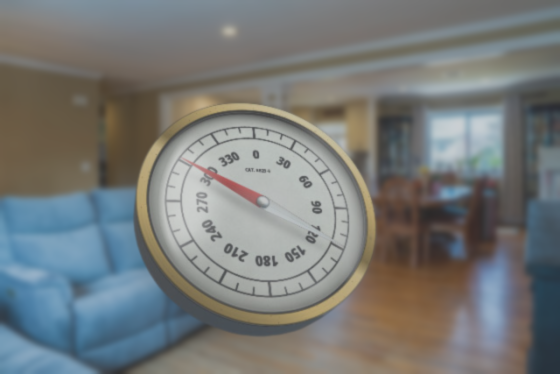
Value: {"value": 300, "unit": "°"}
